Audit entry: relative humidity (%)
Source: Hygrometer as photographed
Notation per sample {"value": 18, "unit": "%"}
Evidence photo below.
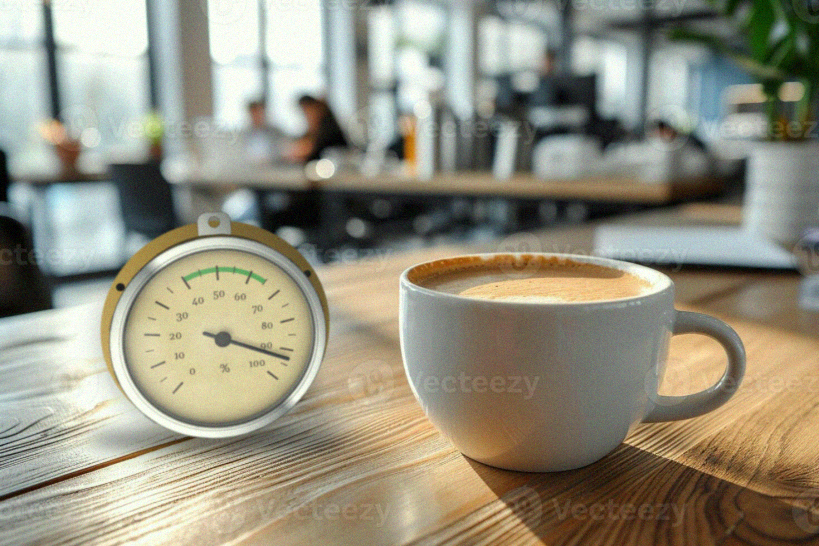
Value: {"value": 92.5, "unit": "%"}
